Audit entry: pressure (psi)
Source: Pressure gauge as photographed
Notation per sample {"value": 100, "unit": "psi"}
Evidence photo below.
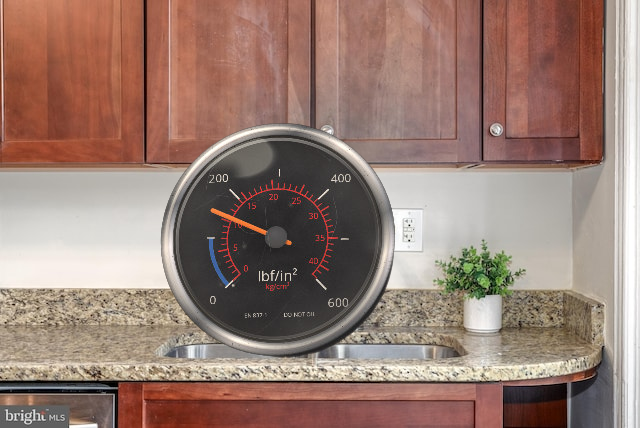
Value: {"value": 150, "unit": "psi"}
